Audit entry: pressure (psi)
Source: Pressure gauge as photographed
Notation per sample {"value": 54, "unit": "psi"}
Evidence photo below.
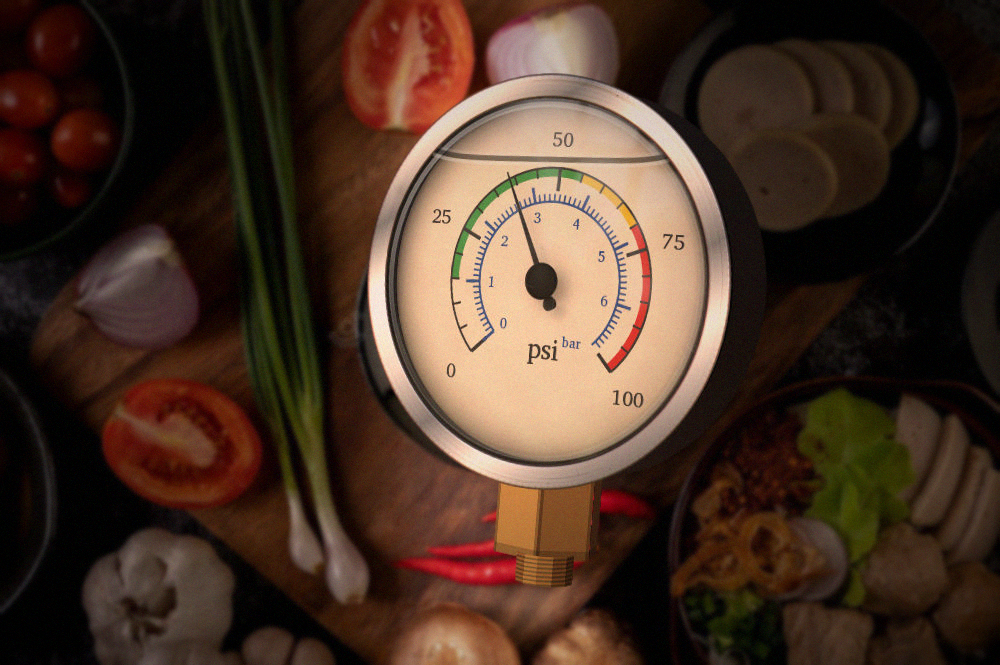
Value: {"value": 40, "unit": "psi"}
